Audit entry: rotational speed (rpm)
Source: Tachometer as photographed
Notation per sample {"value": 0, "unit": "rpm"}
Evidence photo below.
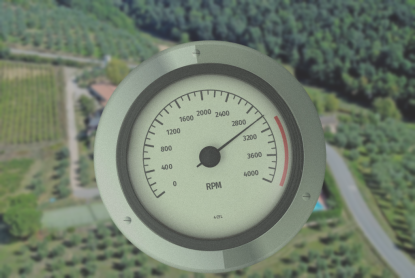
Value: {"value": 3000, "unit": "rpm"}
